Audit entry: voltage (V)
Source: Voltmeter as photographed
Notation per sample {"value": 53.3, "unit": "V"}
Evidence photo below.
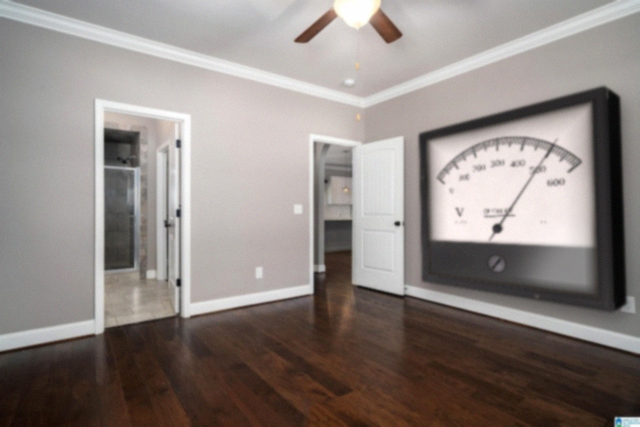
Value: {"value": 500, "unit": "V"}
